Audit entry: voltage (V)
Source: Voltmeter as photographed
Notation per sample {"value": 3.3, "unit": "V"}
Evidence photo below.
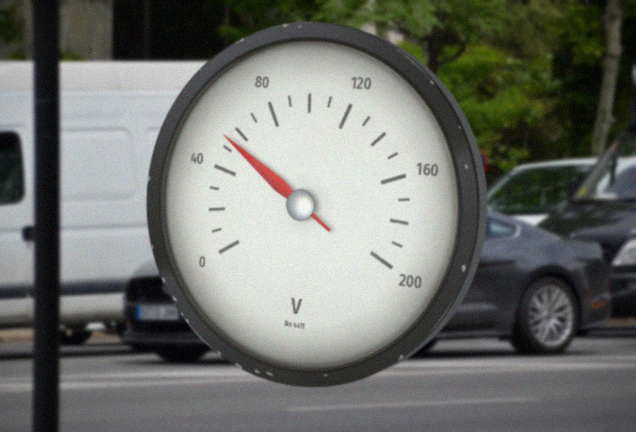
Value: {"value": 55, "unit": "V"}
